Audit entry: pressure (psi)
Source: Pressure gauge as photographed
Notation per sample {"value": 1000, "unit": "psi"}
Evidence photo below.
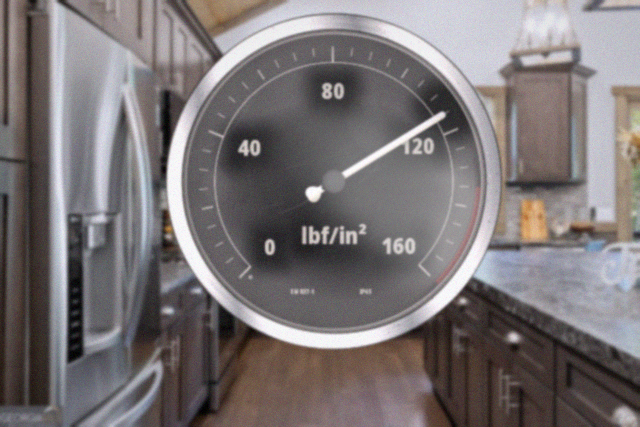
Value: {"value": 115, "unit": "psi"}
